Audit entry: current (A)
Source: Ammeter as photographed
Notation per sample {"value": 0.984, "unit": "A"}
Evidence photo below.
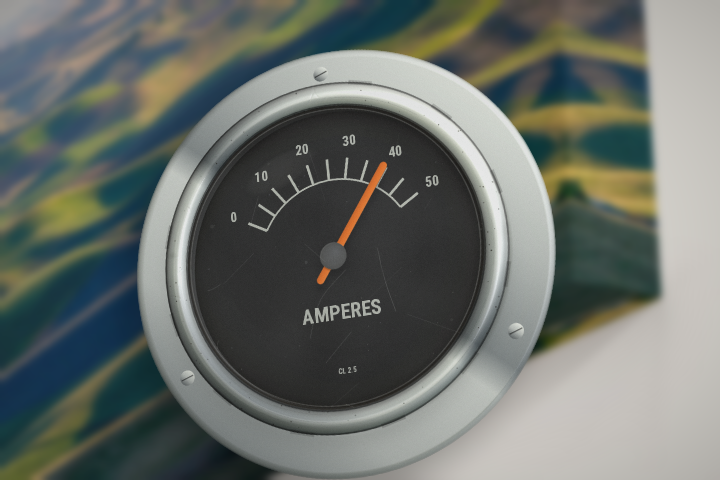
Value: {"value": 40, "unit": "A"}
